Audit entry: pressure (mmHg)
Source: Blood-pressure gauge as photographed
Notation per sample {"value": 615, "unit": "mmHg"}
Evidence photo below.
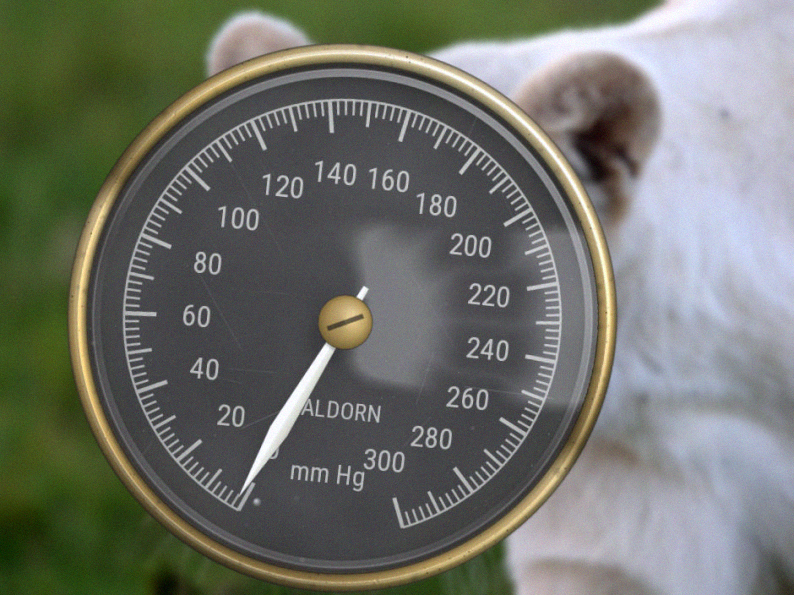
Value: {"value": 2, "unit": "mmHg"}
